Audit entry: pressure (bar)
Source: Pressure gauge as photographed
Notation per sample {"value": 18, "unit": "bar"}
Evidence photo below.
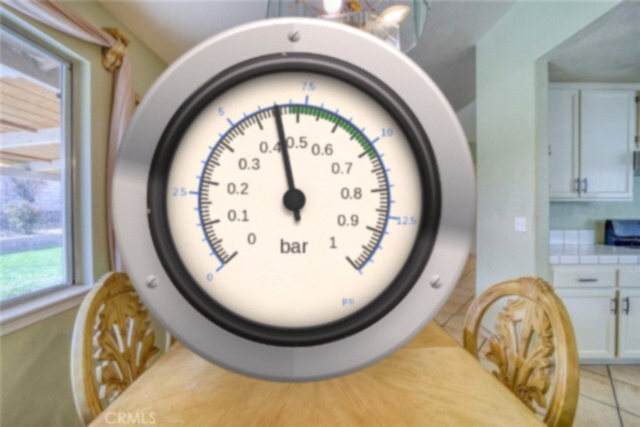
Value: {"value": 0.45, "unit": "bar"}
